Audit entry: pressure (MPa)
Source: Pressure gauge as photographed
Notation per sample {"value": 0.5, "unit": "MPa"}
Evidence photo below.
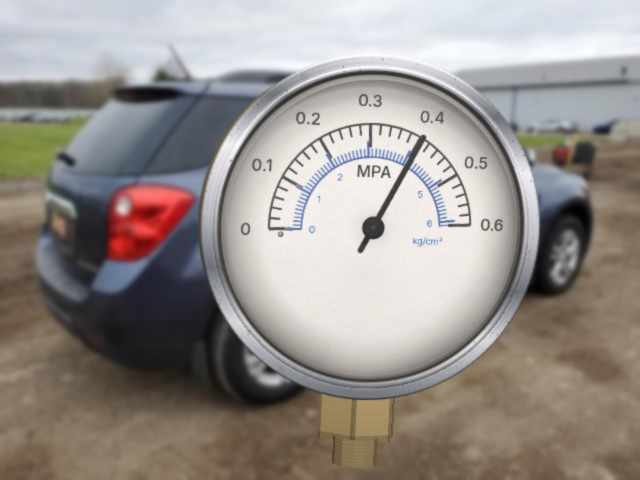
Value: {"value": 0.4, "unit": "MPa"}
